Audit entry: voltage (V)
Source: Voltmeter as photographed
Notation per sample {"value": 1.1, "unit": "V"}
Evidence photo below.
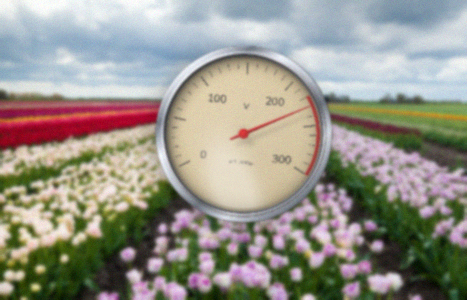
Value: {"value": 230, "unit": "V"}
